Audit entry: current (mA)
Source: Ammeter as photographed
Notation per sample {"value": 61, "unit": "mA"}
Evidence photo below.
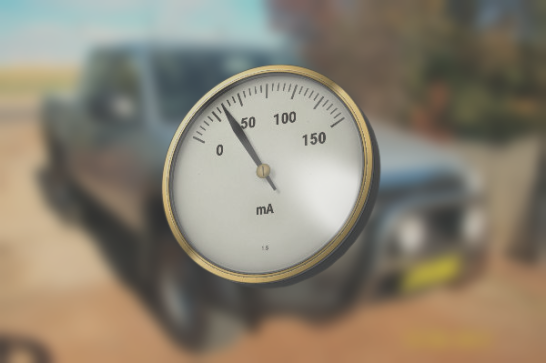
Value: {"value": 35, "unit": "mA"}
